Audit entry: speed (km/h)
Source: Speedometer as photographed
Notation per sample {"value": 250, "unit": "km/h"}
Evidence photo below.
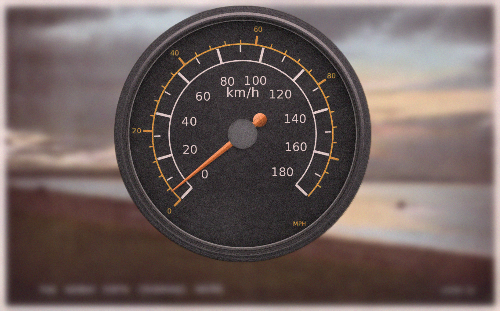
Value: {"value": 5, "unit": "km/h"}
